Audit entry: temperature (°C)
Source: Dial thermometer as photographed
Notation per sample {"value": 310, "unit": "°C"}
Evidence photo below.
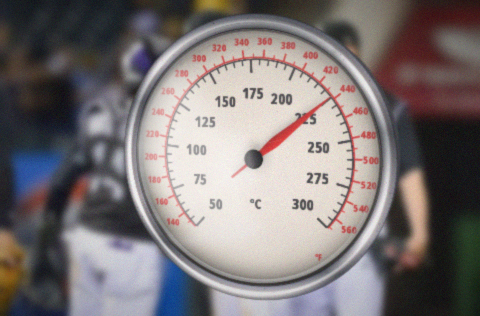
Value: {"value": 225, "unit": "°C"}
